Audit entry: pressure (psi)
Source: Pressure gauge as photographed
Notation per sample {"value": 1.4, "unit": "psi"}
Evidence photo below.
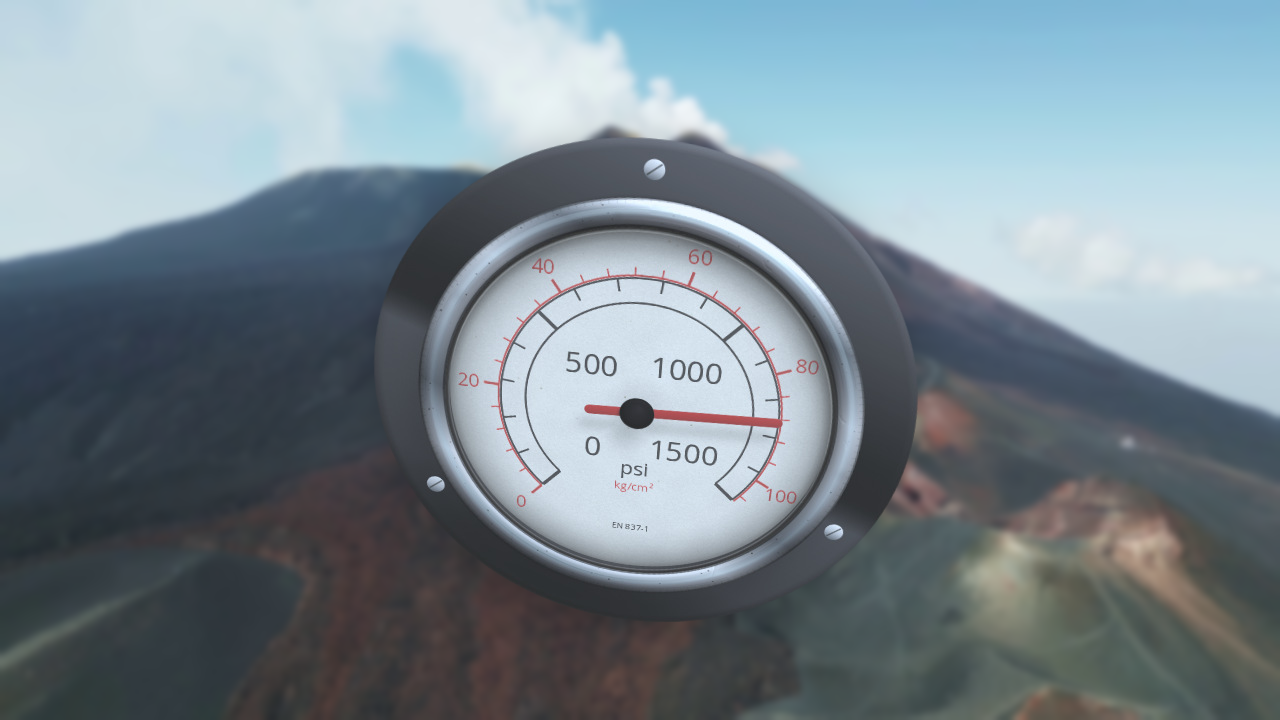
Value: {"value": 1250, "unit": "psi"}
